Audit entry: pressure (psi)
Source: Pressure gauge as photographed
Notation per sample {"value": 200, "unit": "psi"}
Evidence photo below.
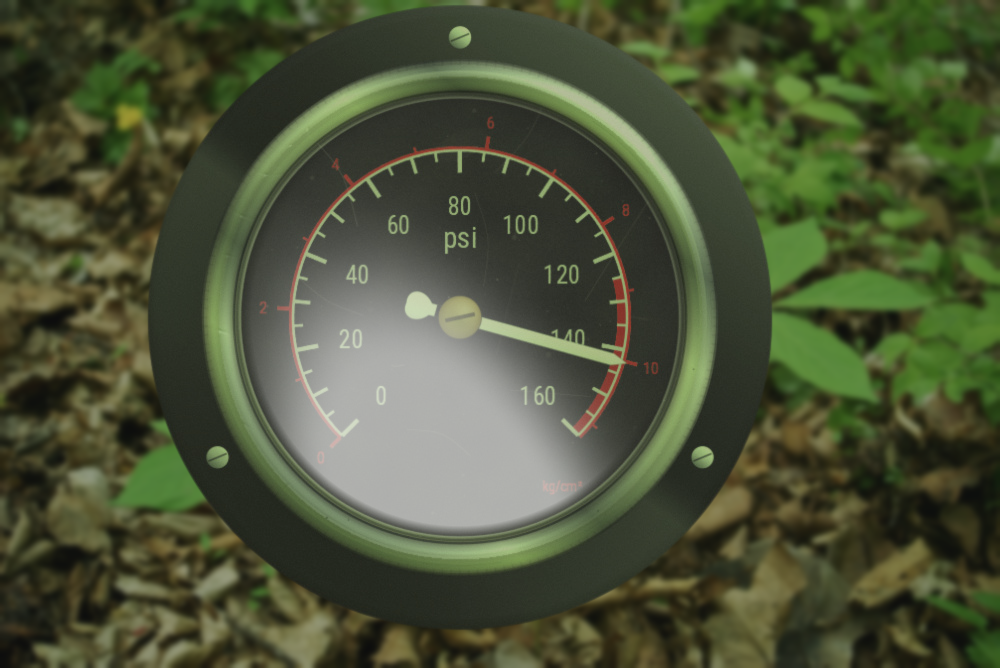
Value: {"value": 142.5, "unit": "psi"}
